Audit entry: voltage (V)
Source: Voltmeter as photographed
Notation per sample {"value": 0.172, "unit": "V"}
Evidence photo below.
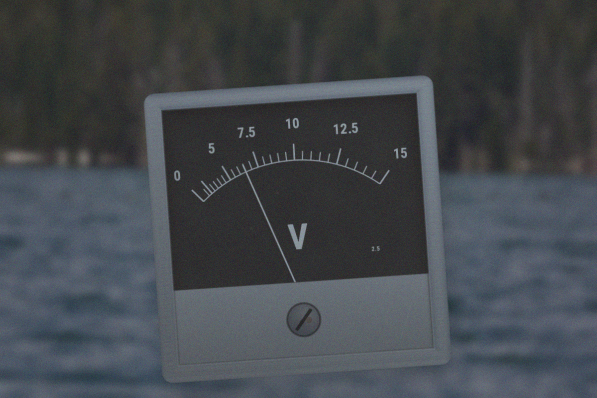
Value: {"value": 6.5, "unit": "V"}
